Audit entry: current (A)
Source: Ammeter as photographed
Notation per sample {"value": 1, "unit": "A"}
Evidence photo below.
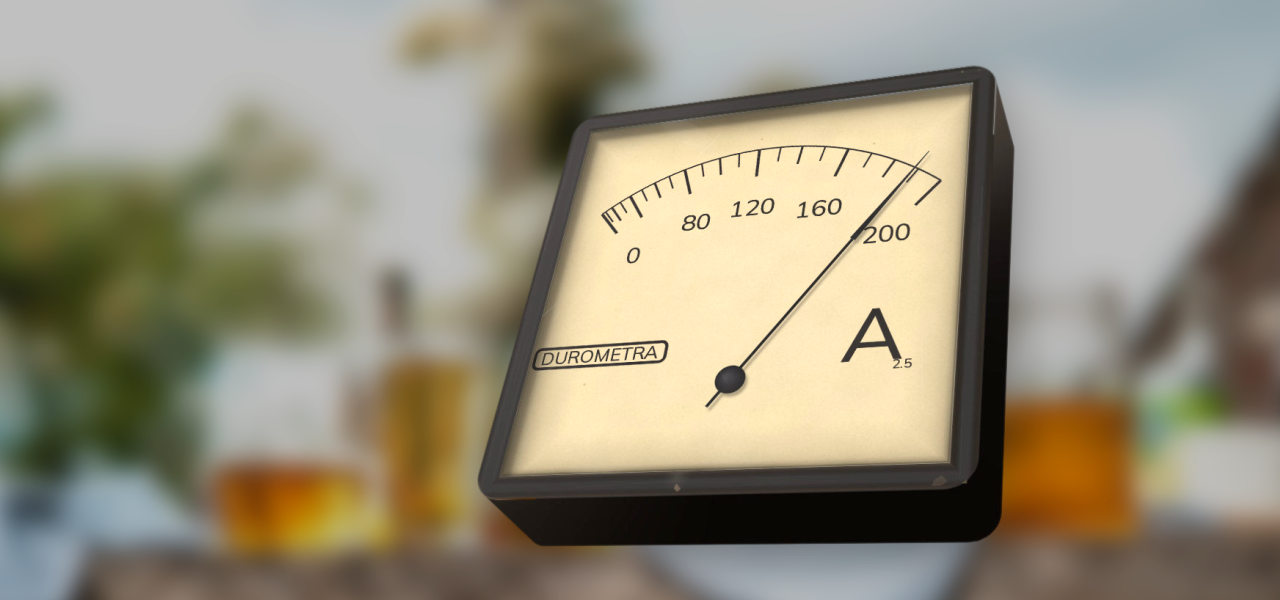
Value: {"value": 190, "unit": "A"}
